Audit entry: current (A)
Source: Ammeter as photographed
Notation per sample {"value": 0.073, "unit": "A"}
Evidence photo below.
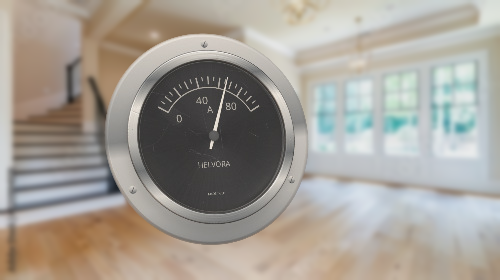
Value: {"value": 65, "unit": "A"}
